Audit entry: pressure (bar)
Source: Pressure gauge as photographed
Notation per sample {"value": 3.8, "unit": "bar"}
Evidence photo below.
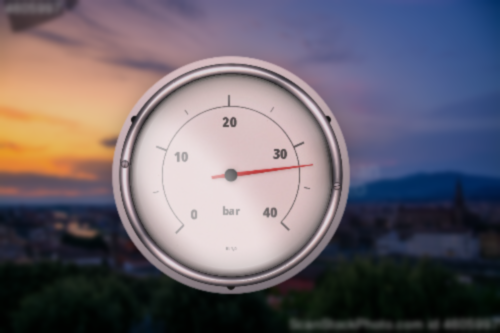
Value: {"value": 32.5, "unit": "bar"}
